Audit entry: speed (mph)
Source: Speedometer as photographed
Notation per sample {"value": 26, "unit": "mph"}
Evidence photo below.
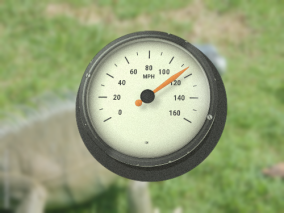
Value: {"value": 115, "unit": "mph"}
